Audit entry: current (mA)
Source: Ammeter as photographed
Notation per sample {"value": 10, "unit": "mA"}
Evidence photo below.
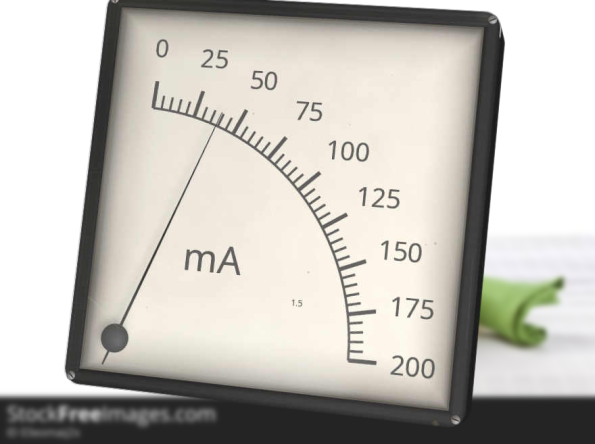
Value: {"value": 40, "unit": "mA"}
